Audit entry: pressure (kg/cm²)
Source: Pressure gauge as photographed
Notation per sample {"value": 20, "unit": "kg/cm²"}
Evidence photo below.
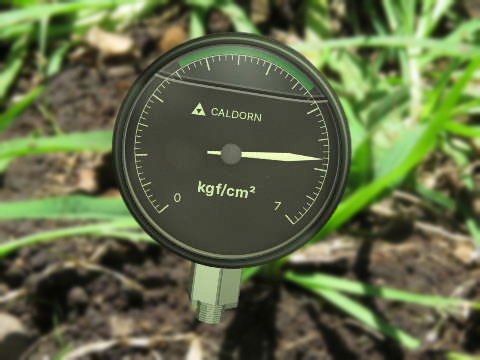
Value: {"value": 5.8, "unit": "kg/cm²"}
